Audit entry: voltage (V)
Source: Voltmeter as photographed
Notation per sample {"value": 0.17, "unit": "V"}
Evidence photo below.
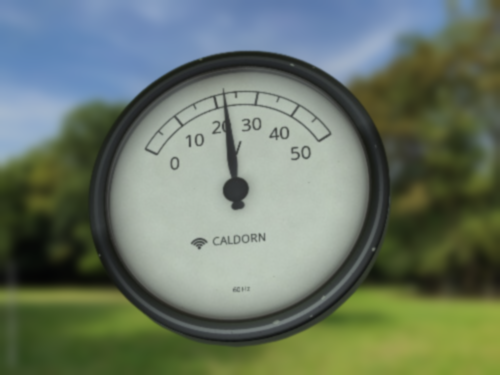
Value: {"value": 22.5, "unit": "V"}
